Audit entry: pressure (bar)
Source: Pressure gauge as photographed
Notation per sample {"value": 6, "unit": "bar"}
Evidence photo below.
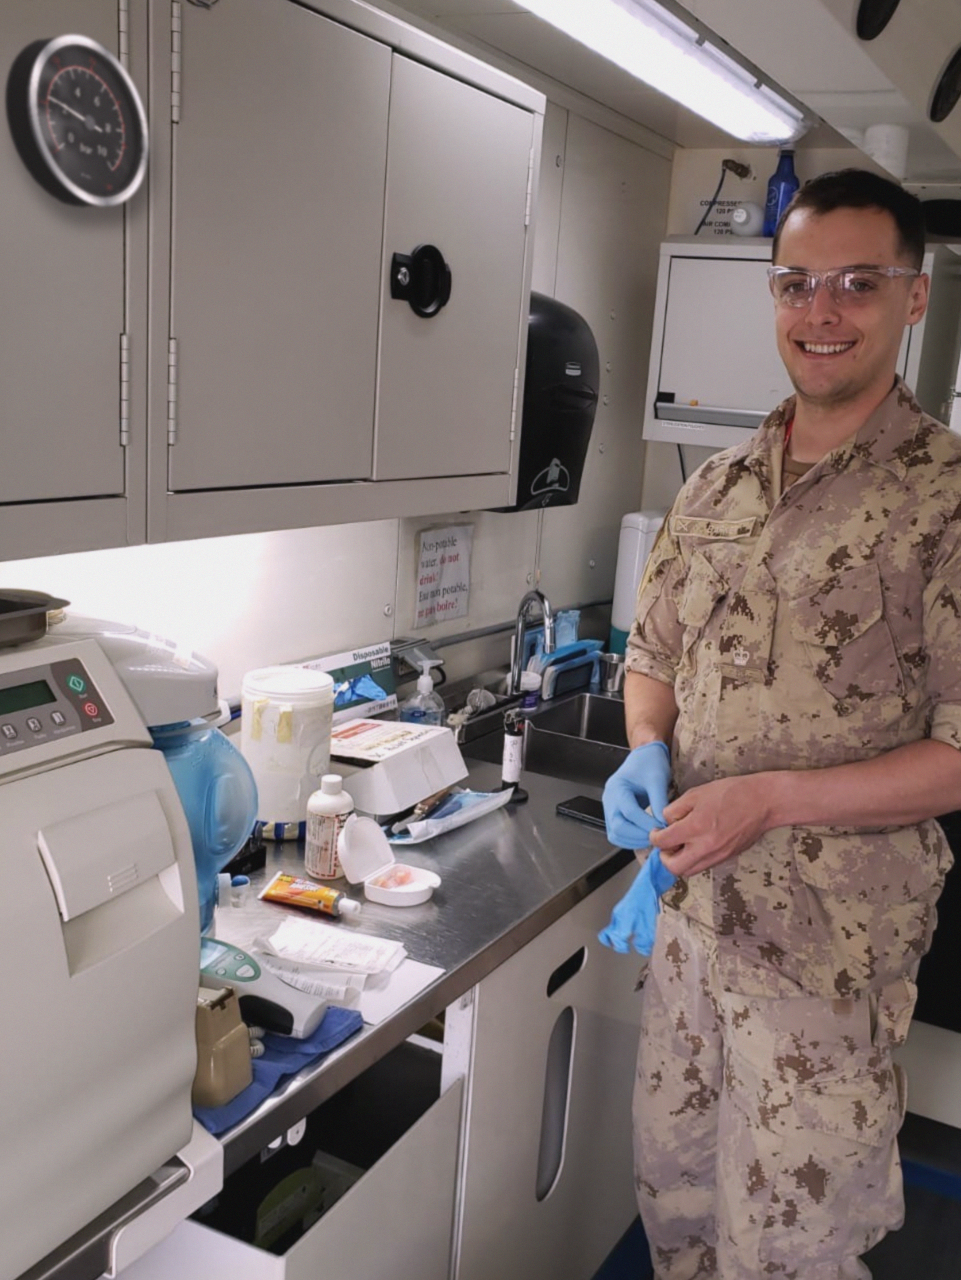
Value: {"value": 2, "unit": "bar"}
